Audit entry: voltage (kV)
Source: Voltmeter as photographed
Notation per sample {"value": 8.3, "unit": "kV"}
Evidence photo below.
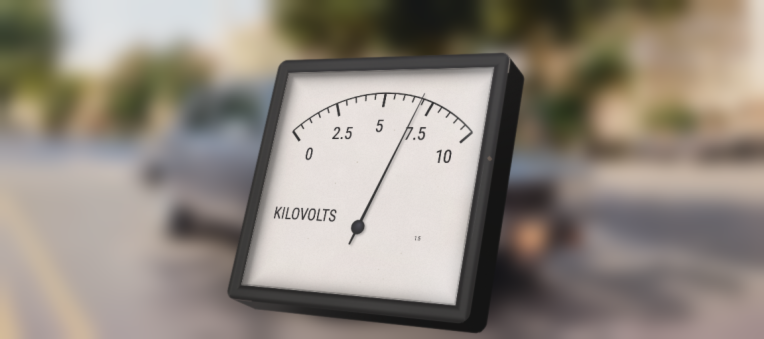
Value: {"value": 7, "unit": "kV"}
